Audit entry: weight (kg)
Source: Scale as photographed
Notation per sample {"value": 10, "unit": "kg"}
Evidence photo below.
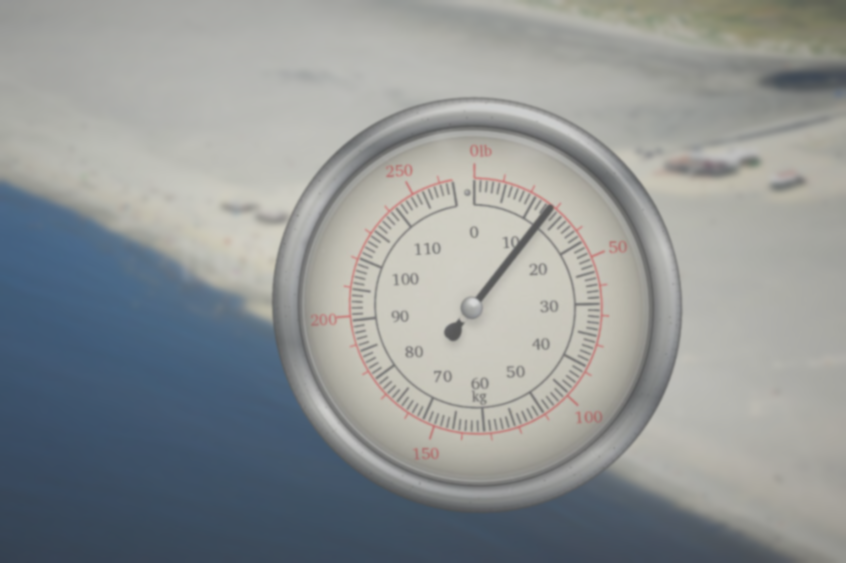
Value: {"value": 13, "unit": "kg"}
